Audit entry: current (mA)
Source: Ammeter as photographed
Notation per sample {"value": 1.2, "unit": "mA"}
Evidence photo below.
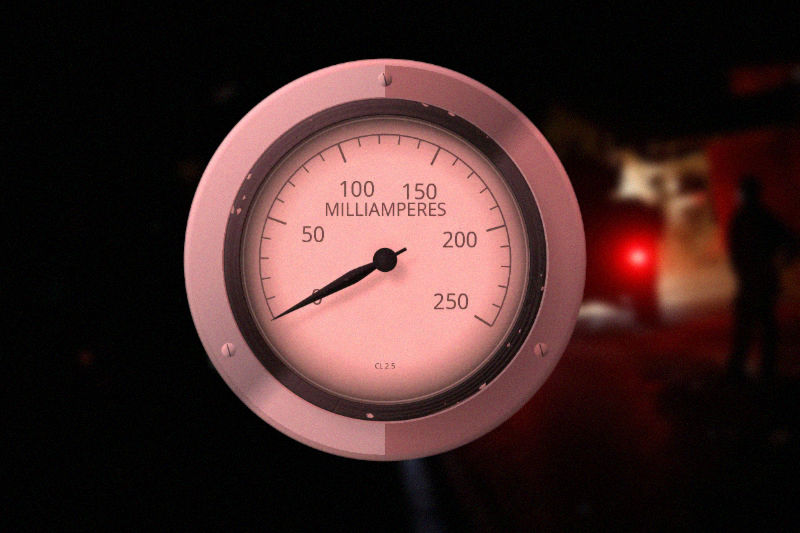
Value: {"value": 0, "unit": "mA"}
